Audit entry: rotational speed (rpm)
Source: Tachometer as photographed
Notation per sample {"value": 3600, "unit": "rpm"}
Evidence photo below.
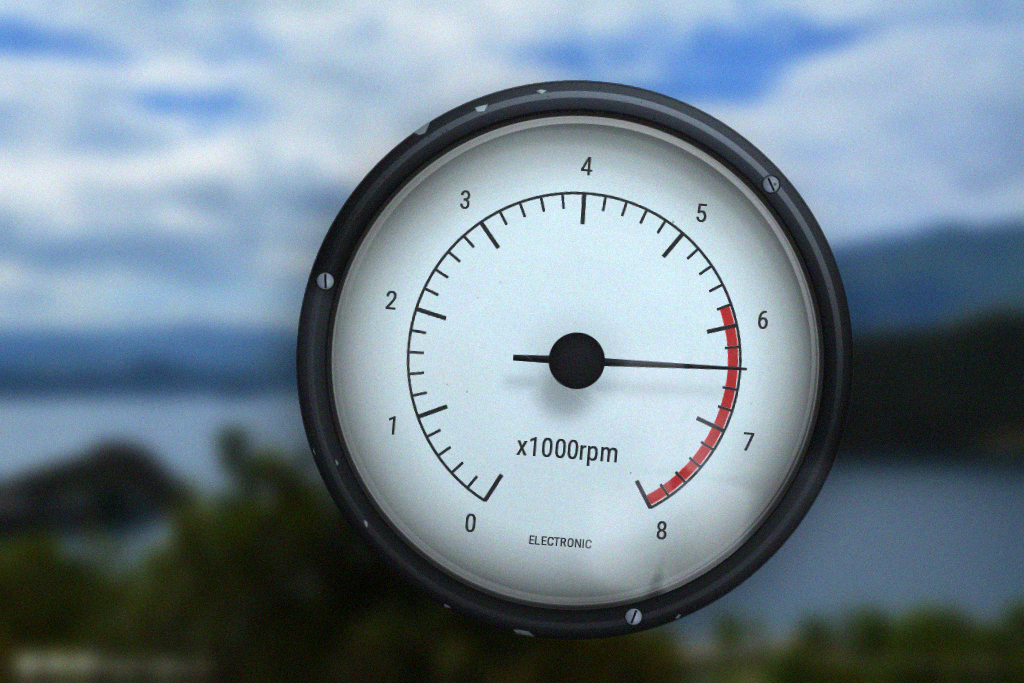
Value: {"value": 6400, "unit": "rpm"}
